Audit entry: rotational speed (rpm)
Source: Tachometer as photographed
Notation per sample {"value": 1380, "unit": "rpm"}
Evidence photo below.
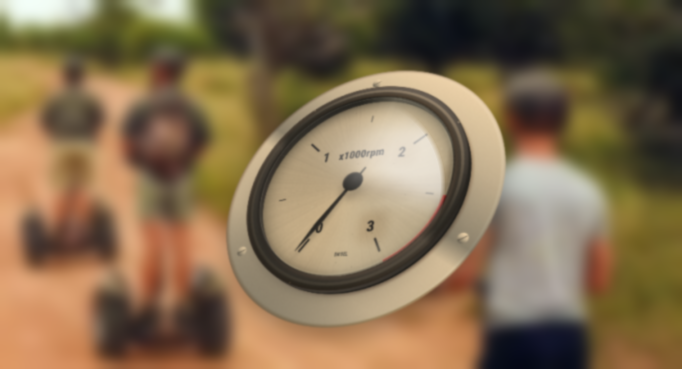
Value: {"value": 0, "unit": "rpm"}
